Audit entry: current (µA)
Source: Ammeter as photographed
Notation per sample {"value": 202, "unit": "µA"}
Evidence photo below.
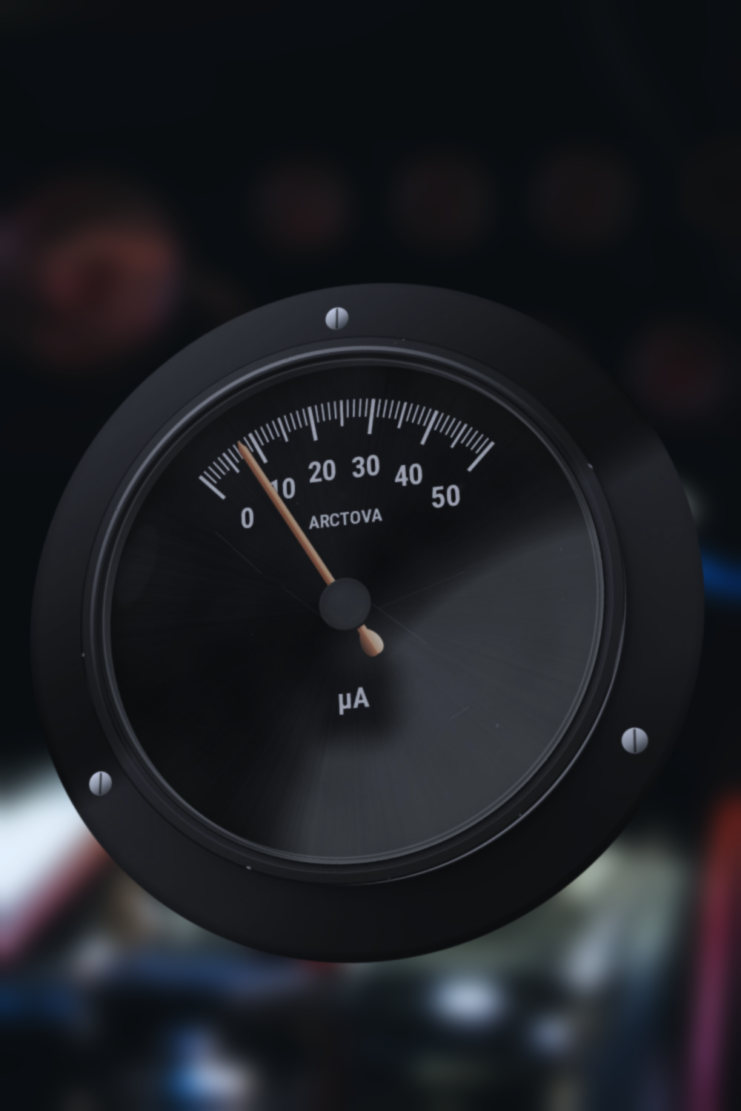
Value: {"value": 8, "unit": "µA"}
